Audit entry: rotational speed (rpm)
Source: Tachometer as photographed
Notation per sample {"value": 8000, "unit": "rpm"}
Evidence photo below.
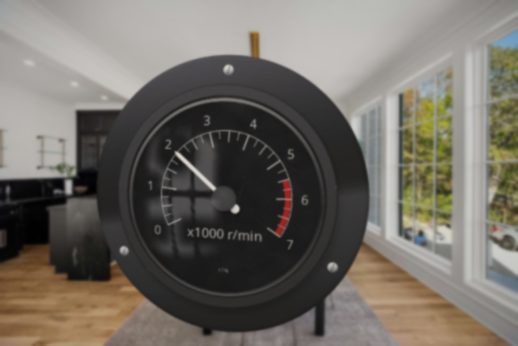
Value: {"value": 2000, "unit": "rpm"}
